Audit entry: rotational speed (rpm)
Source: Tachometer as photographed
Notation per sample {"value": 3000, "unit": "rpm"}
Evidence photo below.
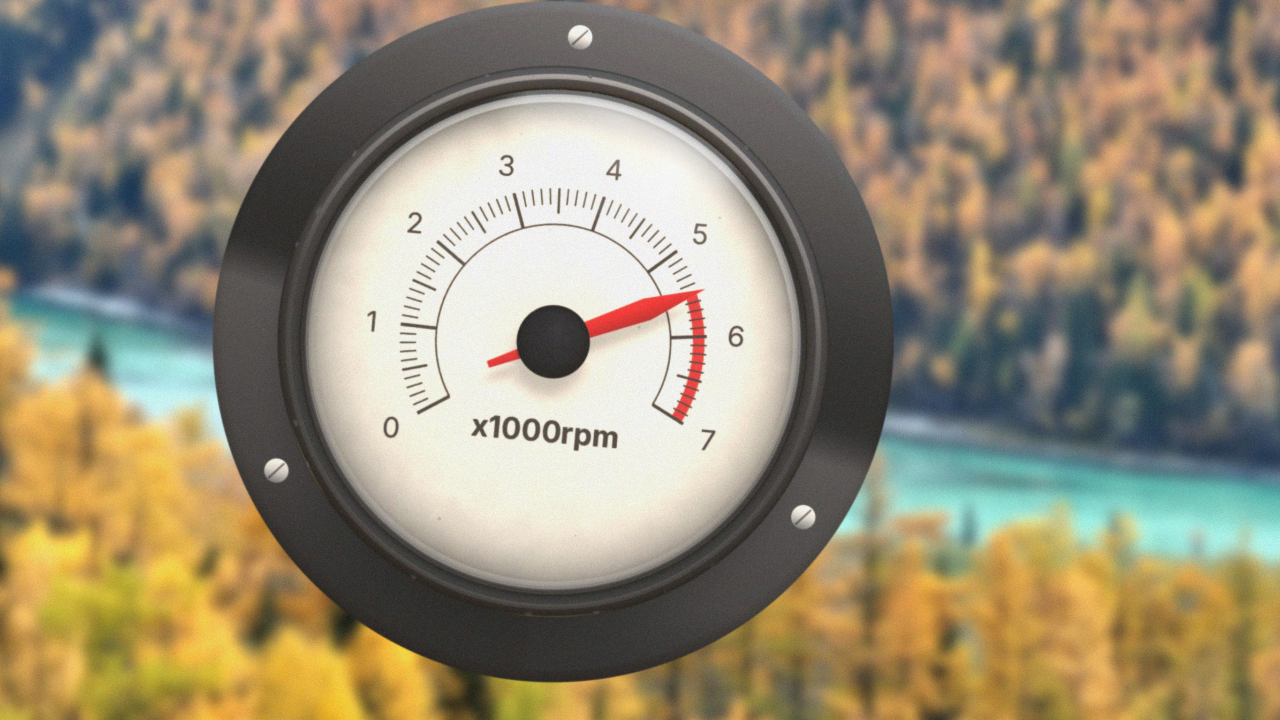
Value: {"value": 5500, "unit": "rpm"}
